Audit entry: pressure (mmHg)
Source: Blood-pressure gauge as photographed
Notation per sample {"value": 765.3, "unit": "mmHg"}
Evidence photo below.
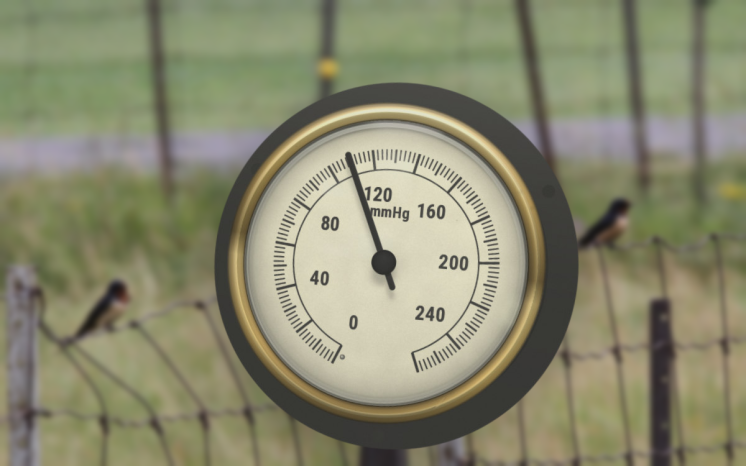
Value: {"value": 110, "unit": "mmHg"}
